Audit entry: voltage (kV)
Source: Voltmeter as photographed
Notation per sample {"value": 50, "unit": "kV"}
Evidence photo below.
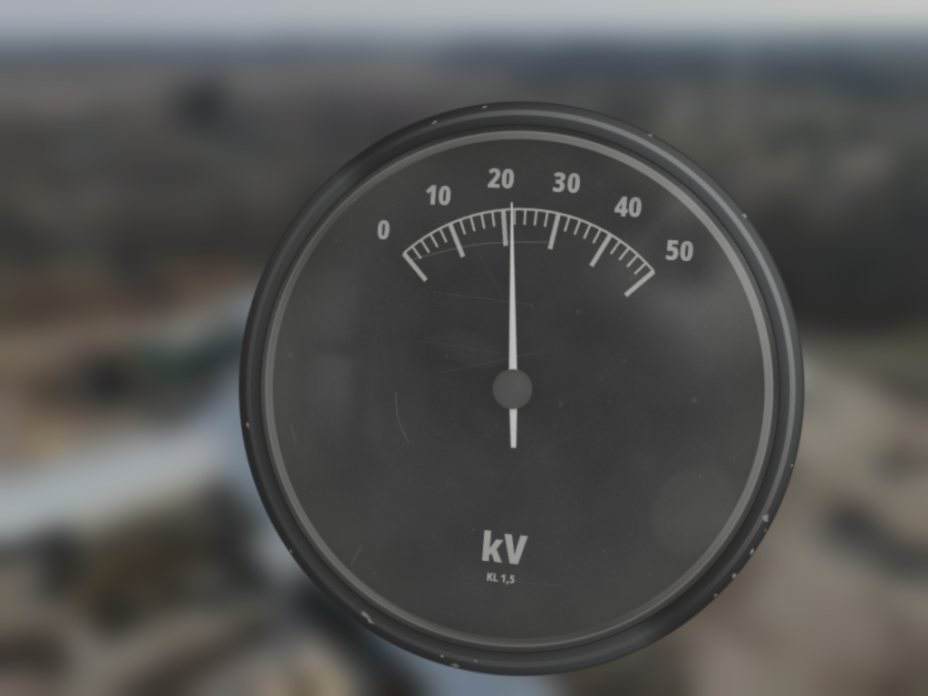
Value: {"value": 22, "unit": "kV"}
